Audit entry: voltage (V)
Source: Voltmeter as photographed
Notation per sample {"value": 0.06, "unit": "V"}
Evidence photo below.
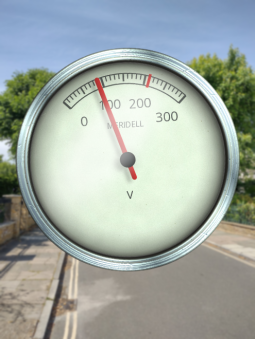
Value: {"value": 90, "unit": "V"}
